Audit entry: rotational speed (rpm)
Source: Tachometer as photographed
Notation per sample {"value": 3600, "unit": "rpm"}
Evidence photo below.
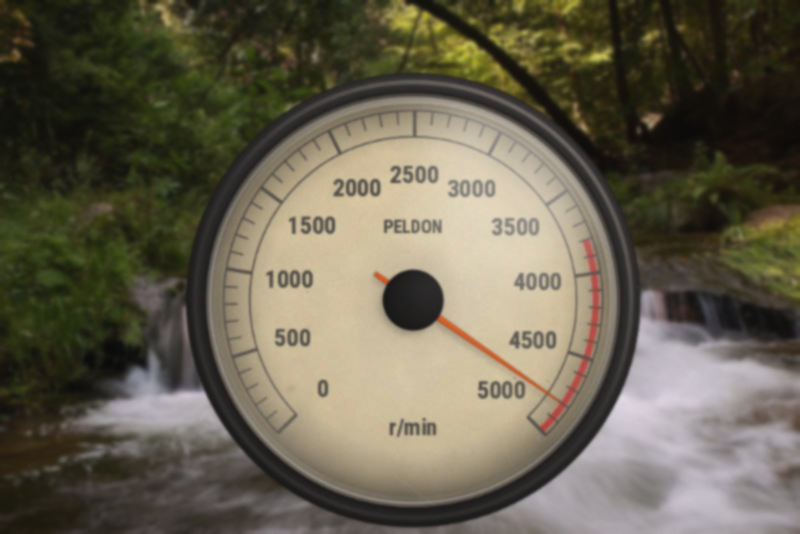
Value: {"value": 4800, "unit": "rpm"}
